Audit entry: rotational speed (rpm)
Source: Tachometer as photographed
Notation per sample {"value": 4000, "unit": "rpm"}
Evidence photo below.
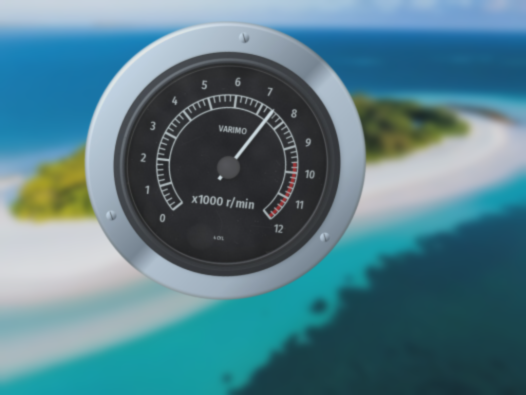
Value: {"value": 7400, "unit": "rpm"}
